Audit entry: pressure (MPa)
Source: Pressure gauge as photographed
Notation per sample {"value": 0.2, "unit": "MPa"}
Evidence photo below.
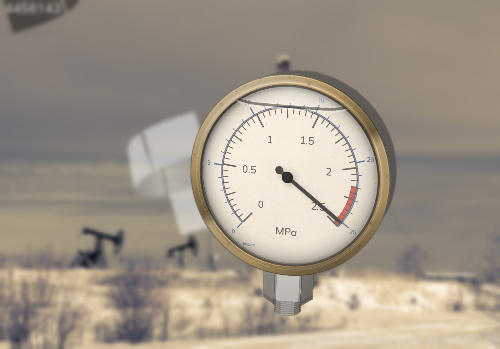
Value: {"value": 2.45, "unit": "MPa"}
